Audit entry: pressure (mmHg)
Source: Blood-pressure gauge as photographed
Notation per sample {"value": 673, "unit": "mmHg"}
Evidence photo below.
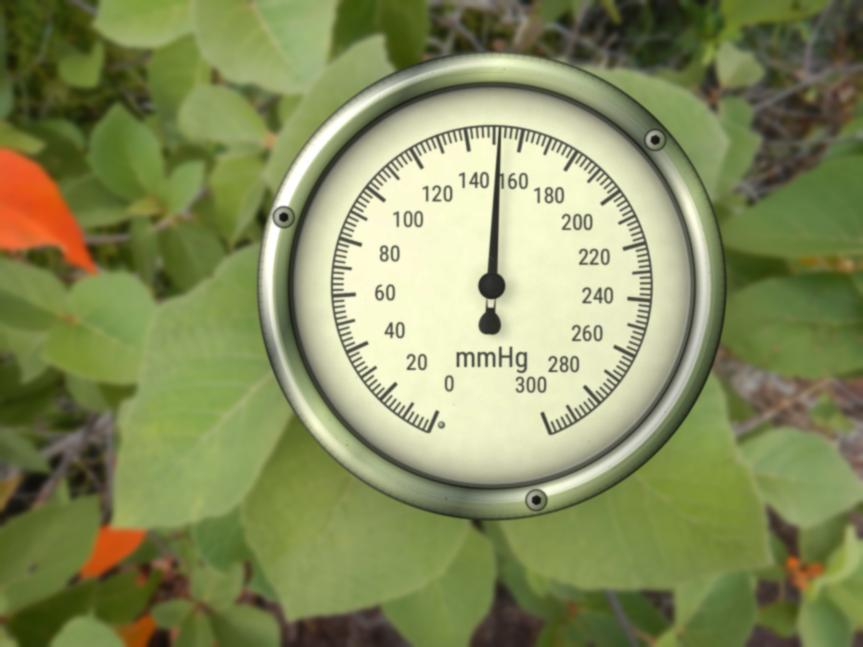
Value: {"value": 152, "unit": "mmHg"}
